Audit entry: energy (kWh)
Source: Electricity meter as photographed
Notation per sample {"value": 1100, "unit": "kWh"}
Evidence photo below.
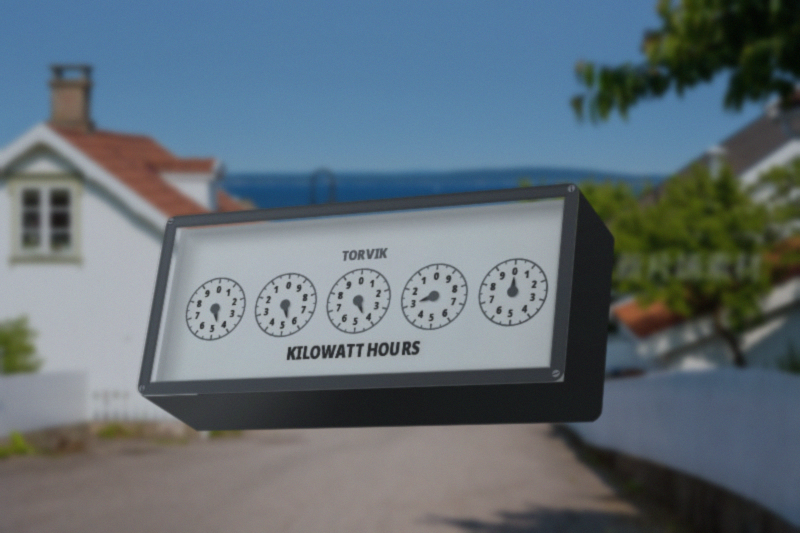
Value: {"value": 45430, "unit": "kWh"}
